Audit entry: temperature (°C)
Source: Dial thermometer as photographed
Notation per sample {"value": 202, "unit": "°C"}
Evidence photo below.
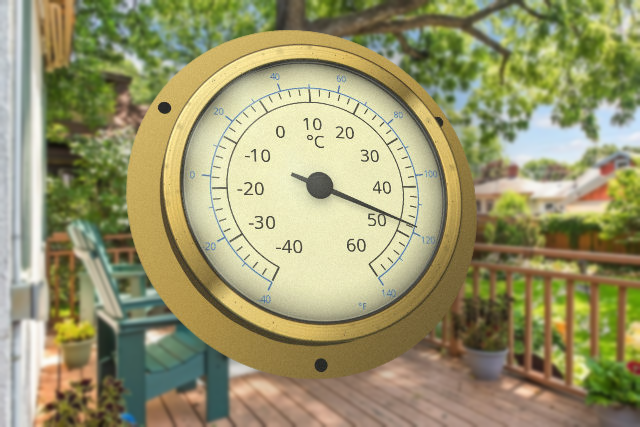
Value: {"value": 48, "unit": "°C"}
